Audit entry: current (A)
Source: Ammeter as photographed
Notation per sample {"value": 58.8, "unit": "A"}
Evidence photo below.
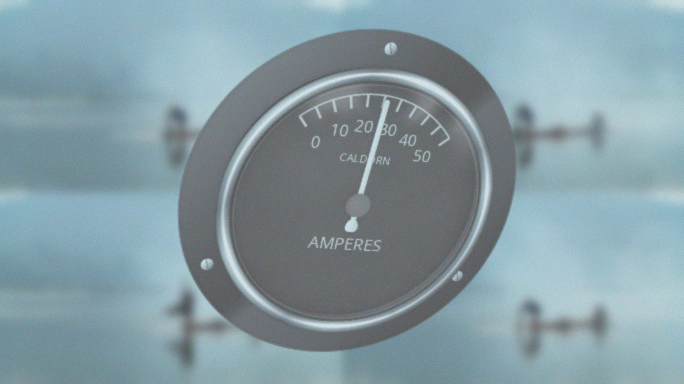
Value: {"value": 25, "unit": "A"}
